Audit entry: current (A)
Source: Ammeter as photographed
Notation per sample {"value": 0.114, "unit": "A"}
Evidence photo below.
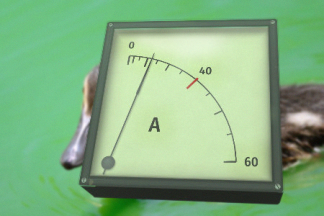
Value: {"value": 22.5, "unit": "A"}
